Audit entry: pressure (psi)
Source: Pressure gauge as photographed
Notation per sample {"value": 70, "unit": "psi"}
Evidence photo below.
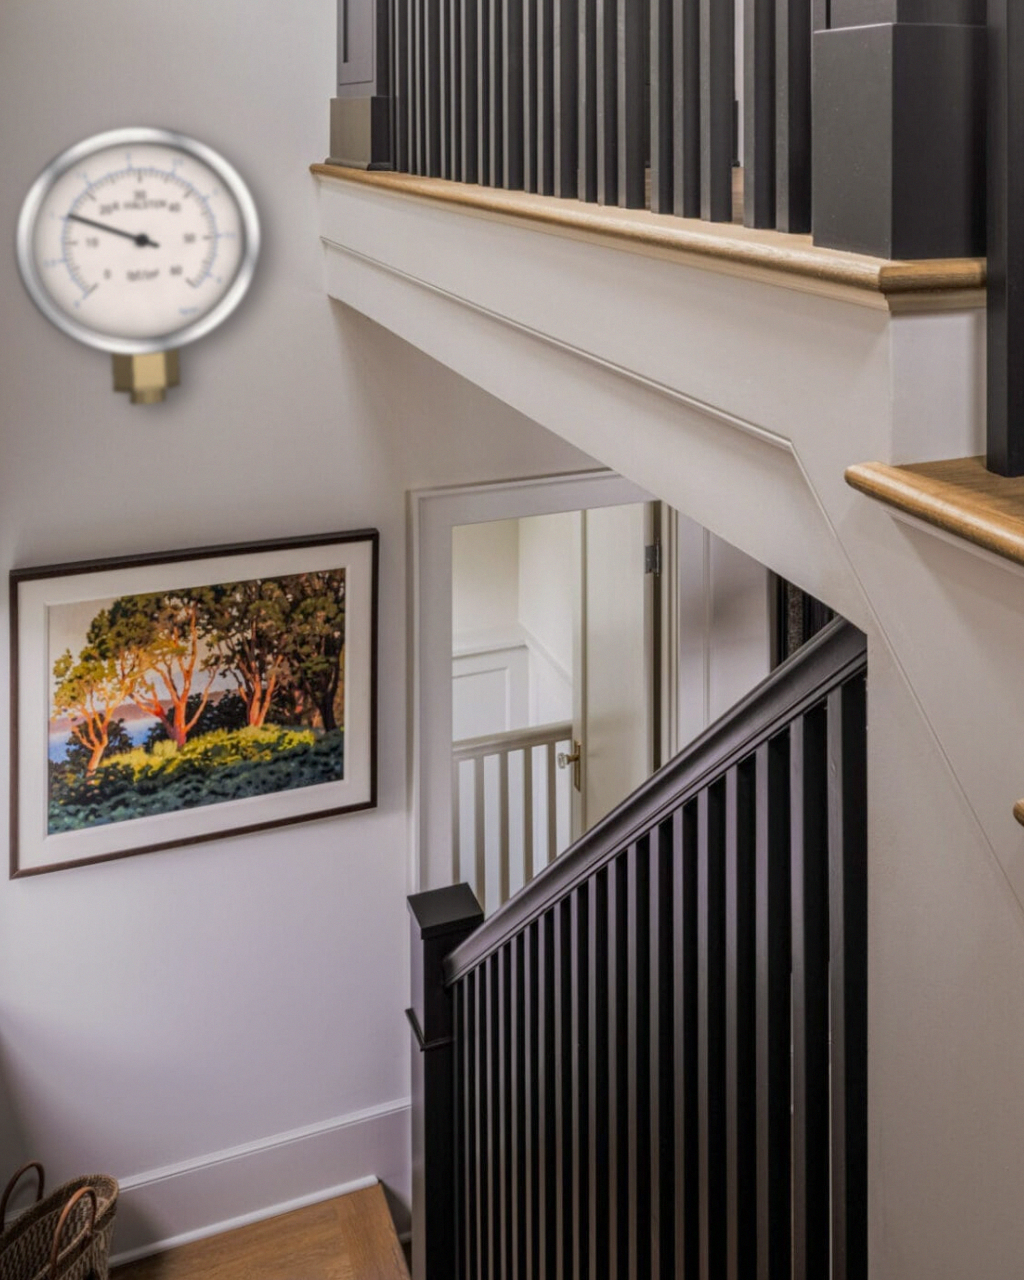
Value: {"value": 15, "unit": "psi"}
